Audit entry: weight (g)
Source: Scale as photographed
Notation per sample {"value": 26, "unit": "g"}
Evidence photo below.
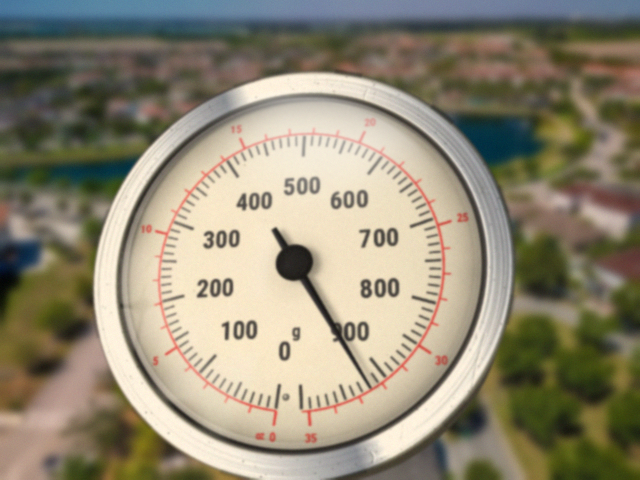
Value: {"value": 920, "unit": "g"}
